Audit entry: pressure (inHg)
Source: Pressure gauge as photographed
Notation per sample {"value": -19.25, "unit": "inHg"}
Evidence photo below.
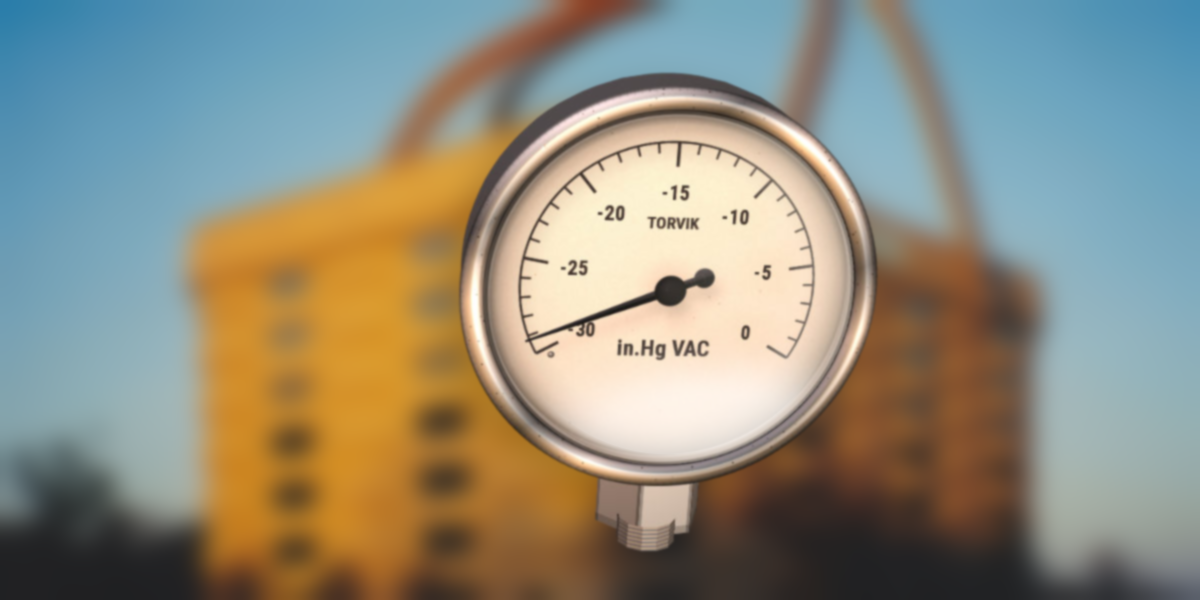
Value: {"value": -29, "unit": "inHg"}
